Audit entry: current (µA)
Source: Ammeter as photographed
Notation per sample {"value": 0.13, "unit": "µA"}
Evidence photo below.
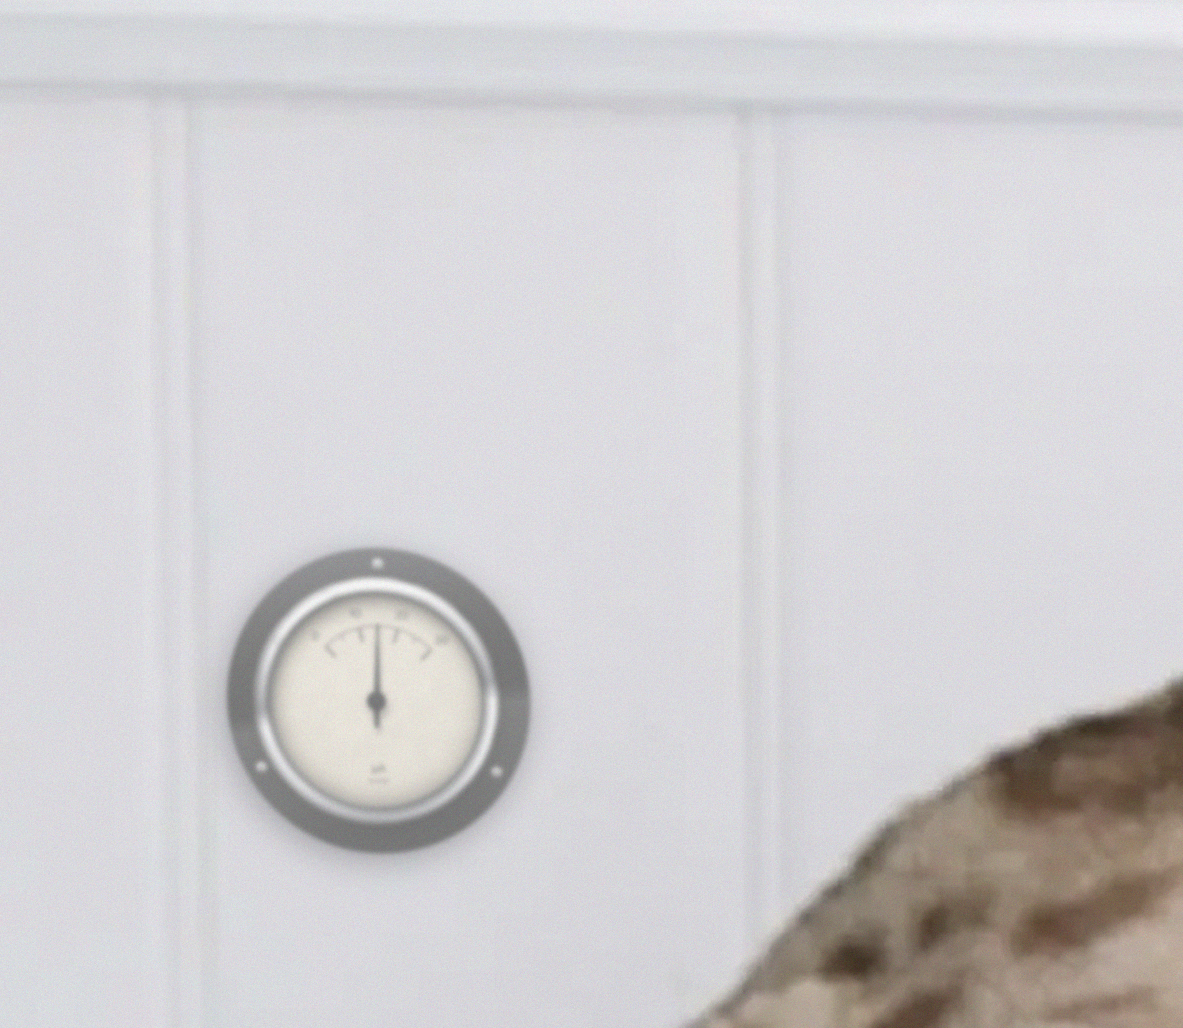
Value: {"value": 15, "unit": "µA"}
